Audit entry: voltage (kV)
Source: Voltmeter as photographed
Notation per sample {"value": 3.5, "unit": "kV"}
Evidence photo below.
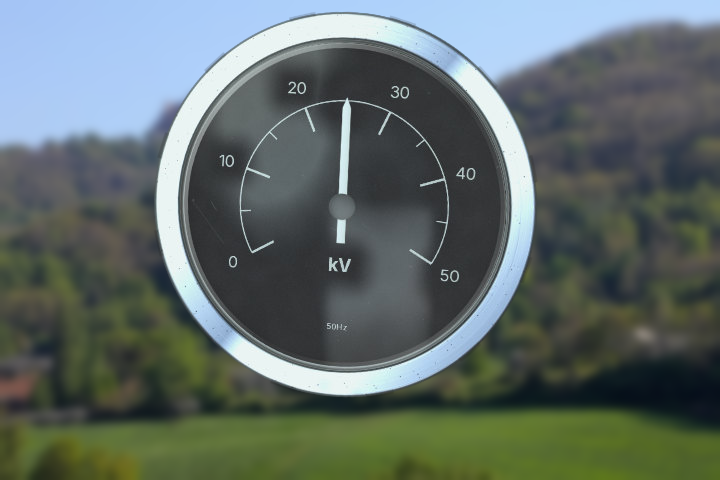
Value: {"value": 25, "unit": "kV"}
